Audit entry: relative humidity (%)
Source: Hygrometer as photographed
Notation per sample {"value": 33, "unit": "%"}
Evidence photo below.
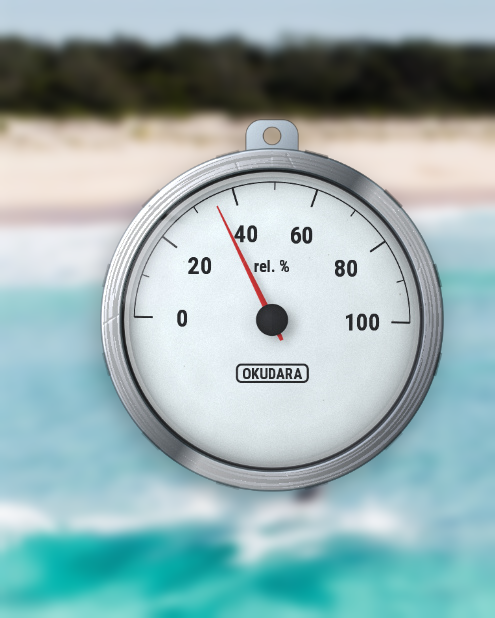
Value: {"value": 35, "unit": "%"}
